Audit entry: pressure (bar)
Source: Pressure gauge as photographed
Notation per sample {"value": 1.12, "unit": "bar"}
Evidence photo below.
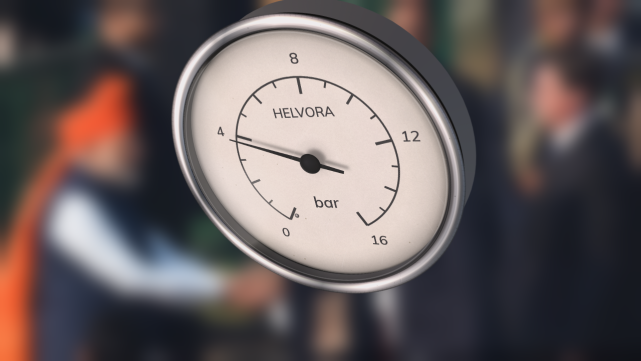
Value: {"value": 4, "unit": "bar"}
